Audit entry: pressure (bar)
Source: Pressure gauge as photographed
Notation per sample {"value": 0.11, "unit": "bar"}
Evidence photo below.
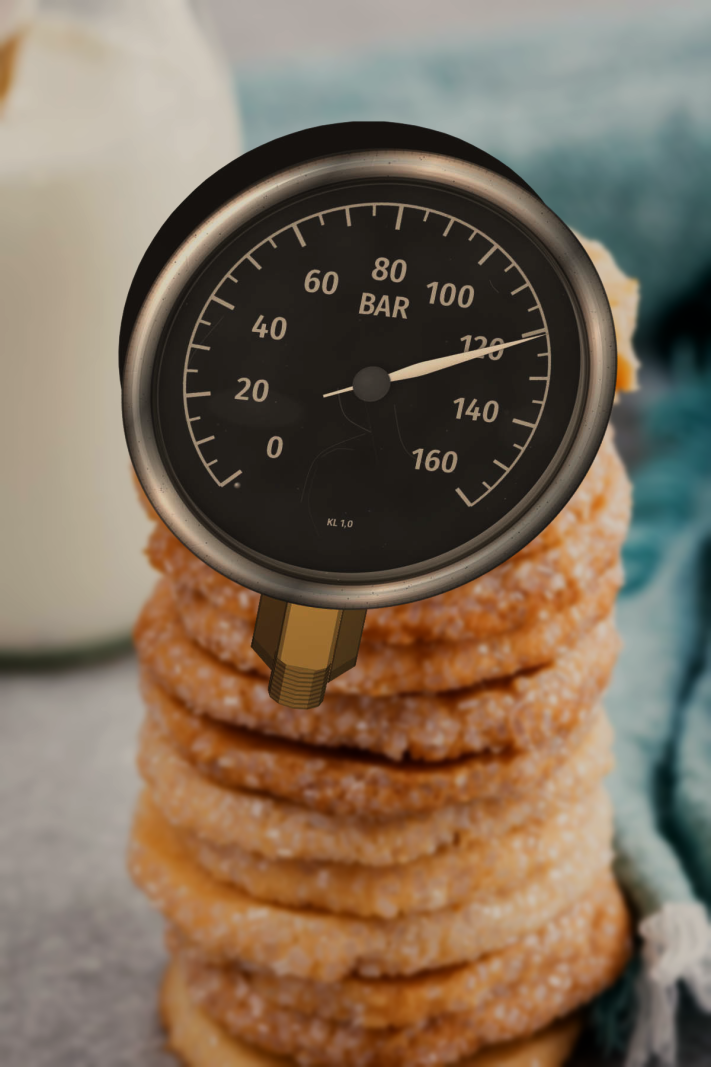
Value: {"value": 120, "unit": "bar"}
